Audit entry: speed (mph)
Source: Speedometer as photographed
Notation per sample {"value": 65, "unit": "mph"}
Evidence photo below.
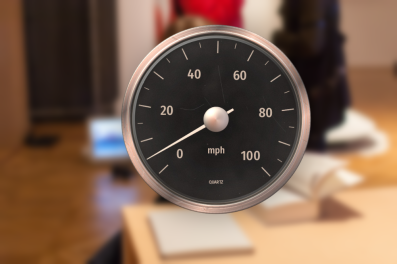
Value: {"value": 5, "unit": "mph"}
